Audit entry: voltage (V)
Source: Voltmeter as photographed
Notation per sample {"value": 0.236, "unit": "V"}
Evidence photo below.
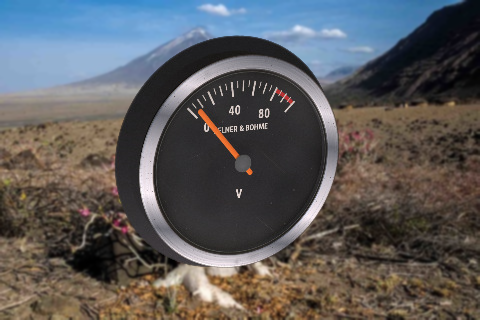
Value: {"value": 5, "unit": "V"}
